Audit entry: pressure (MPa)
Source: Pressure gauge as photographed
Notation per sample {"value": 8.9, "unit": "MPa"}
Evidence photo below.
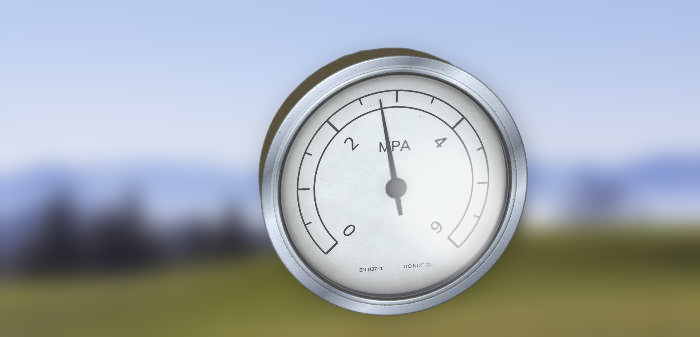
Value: {"value": 2.75, "unit": "MPa"}
